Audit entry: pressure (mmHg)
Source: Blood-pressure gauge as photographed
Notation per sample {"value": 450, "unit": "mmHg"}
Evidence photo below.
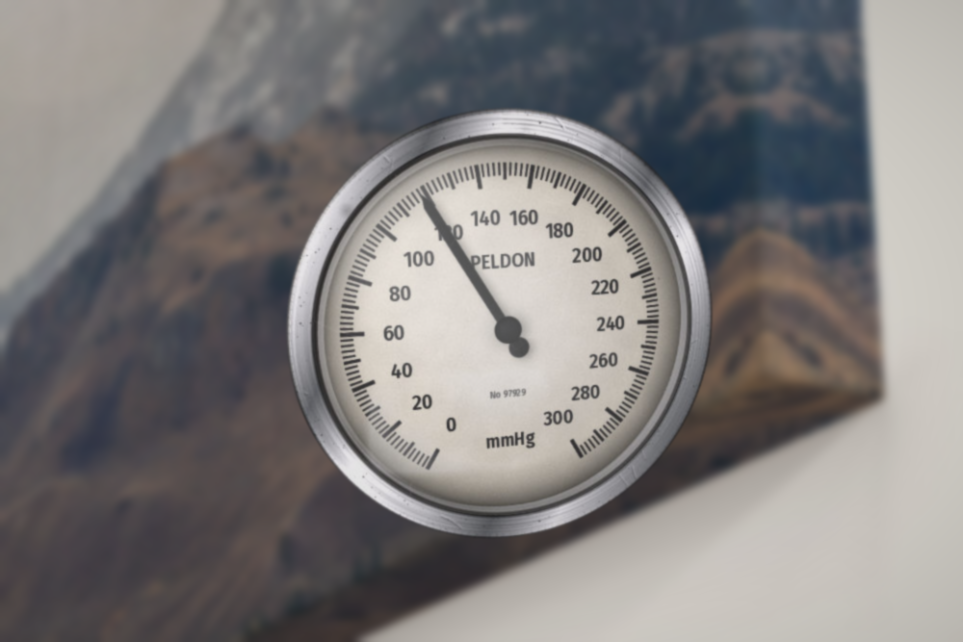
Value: {"value": 118, "unit": "mmHg"}
